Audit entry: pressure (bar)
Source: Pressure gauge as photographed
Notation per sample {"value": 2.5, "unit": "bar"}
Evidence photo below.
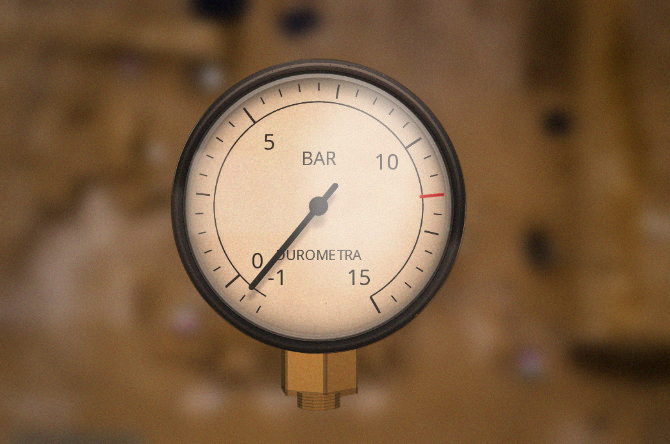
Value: {"value": -0.5, "unit": "bar"}
